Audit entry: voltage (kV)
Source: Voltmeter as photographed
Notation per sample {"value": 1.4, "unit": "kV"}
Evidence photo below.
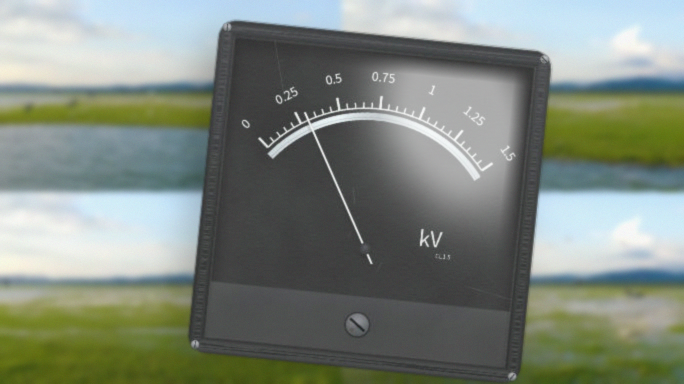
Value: {"value": 0.3, "unit": "kV"}
